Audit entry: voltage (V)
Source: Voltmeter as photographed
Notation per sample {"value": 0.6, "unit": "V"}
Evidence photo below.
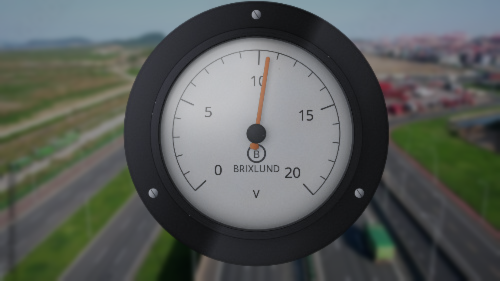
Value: {"value": 10.5, "unit": "V"}
